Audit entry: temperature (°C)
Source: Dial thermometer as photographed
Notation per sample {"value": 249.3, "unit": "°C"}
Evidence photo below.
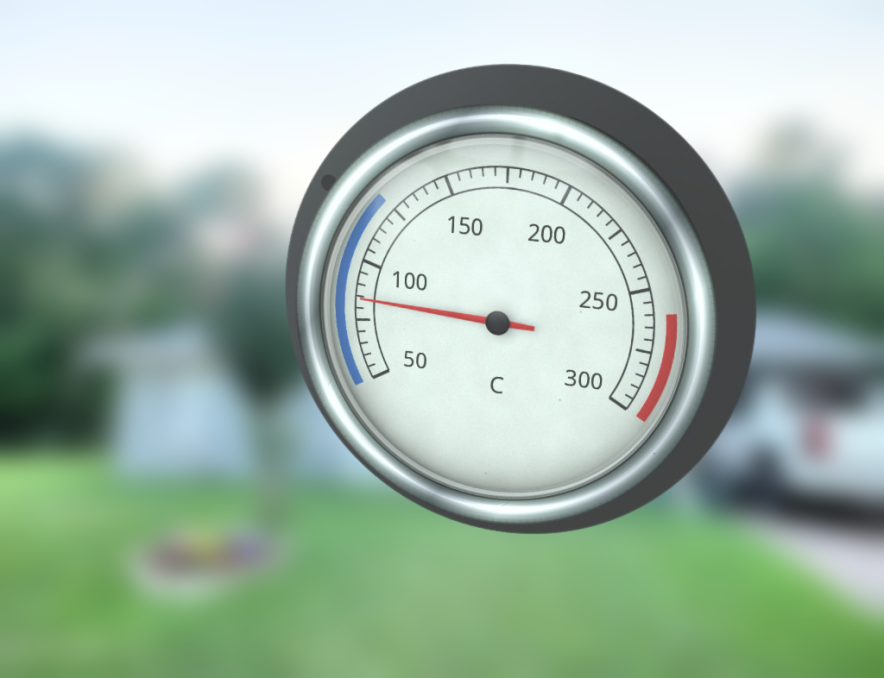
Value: {"value": 85, "unit": "°C"}
